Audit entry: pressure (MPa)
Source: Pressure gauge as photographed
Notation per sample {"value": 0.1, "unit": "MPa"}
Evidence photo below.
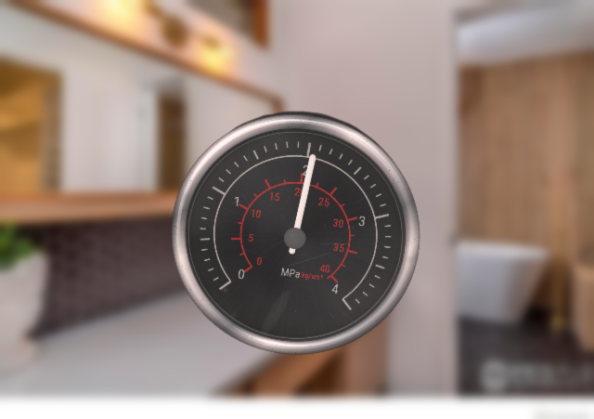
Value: {"value": 2.05, "unit": "MPa"}
